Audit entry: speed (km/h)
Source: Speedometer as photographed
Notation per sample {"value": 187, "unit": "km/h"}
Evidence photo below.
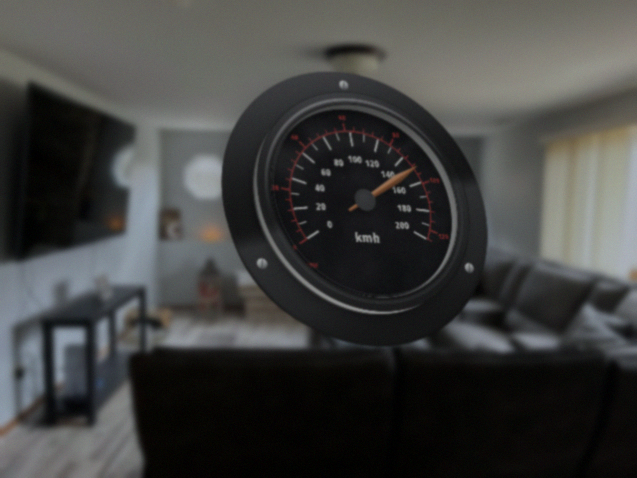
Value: {"value": 150, "unit": "km/h"}
